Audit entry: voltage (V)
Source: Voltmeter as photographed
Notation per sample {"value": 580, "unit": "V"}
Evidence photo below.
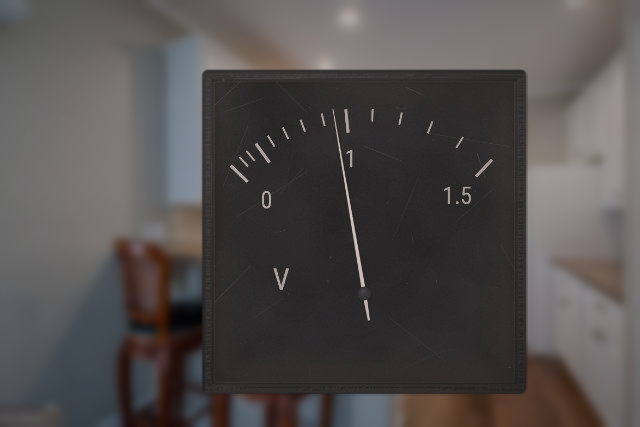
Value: {"value": 0.95, "unit": "V"}
